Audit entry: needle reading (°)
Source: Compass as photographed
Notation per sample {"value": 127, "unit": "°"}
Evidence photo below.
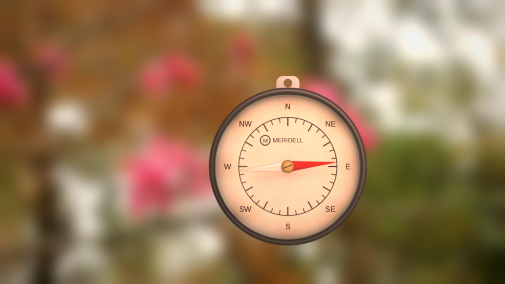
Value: {"value": 85, "unit": "°"}
